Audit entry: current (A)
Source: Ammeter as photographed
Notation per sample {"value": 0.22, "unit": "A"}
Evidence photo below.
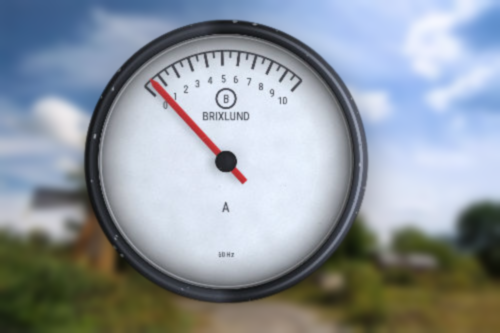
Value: {"value": 0.5, "unit": "A"}
